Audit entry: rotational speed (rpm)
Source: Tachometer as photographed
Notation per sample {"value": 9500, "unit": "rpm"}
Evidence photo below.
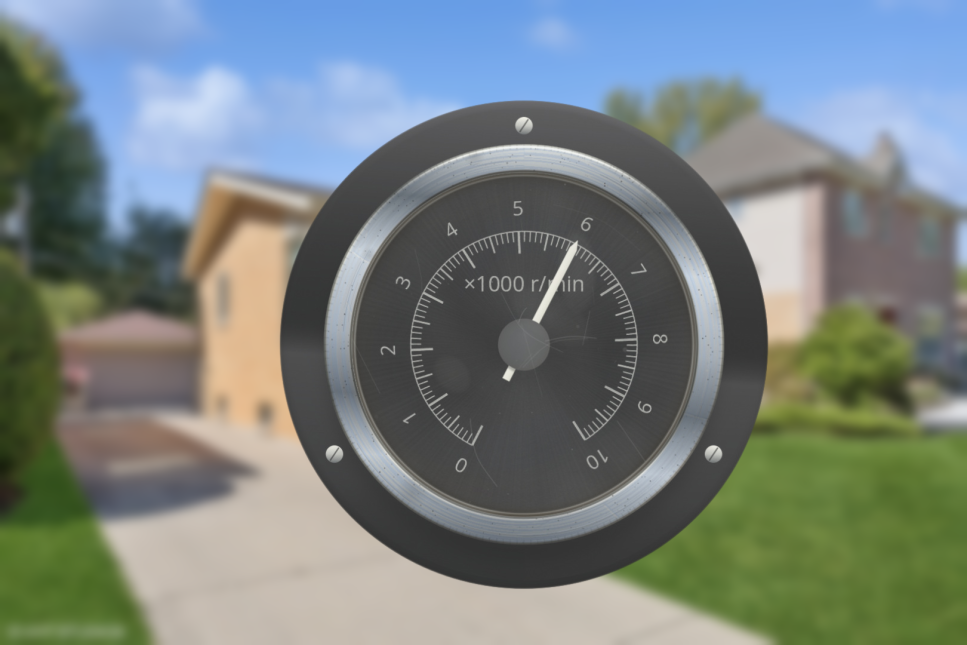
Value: {"value": 6000, "unit": "rpm"}
